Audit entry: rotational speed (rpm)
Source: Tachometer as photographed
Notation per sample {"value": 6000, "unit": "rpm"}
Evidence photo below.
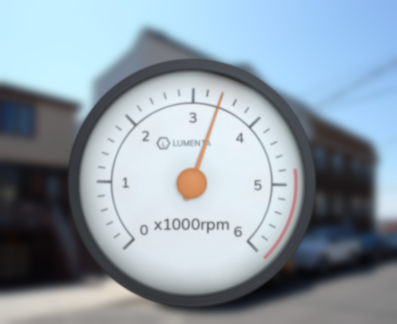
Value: {"value": 3400, "unit": "rpm"}
